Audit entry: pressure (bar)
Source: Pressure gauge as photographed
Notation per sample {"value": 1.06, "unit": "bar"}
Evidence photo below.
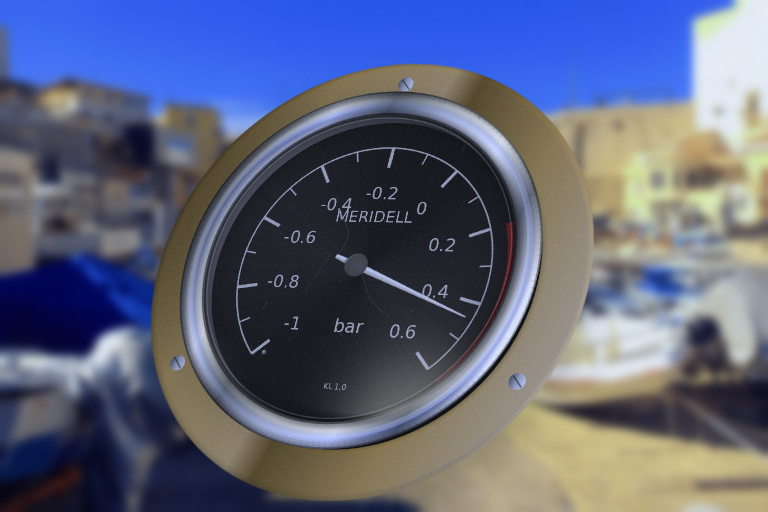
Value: {"value": 0.45, "unit": "bar"}
